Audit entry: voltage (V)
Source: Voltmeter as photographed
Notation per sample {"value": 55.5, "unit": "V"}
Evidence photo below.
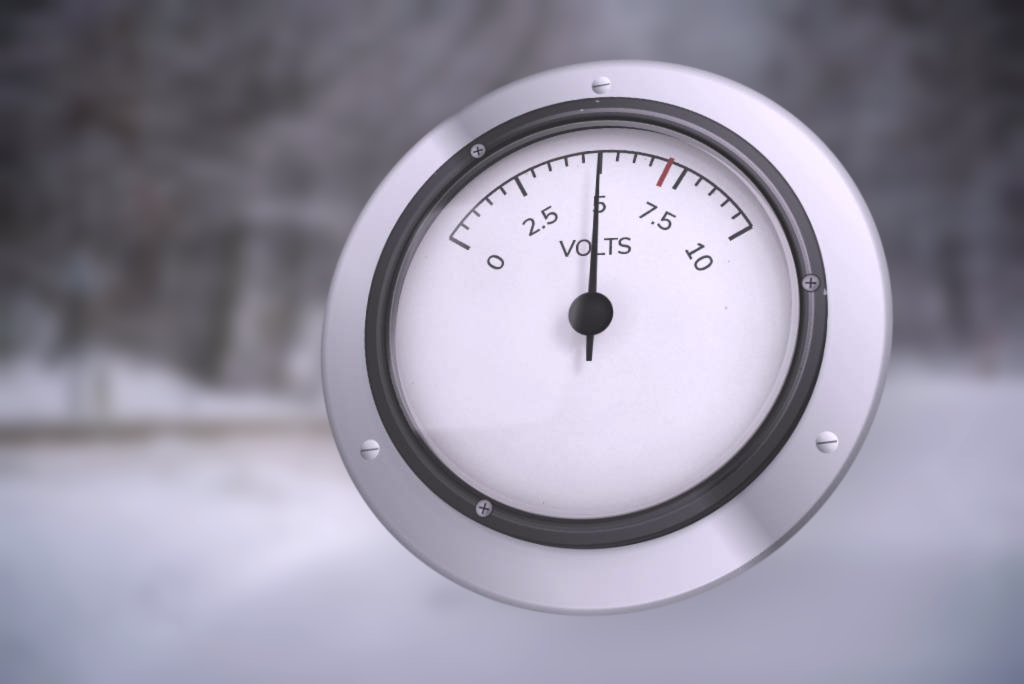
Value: {"value": 5, "unit": "V"}
